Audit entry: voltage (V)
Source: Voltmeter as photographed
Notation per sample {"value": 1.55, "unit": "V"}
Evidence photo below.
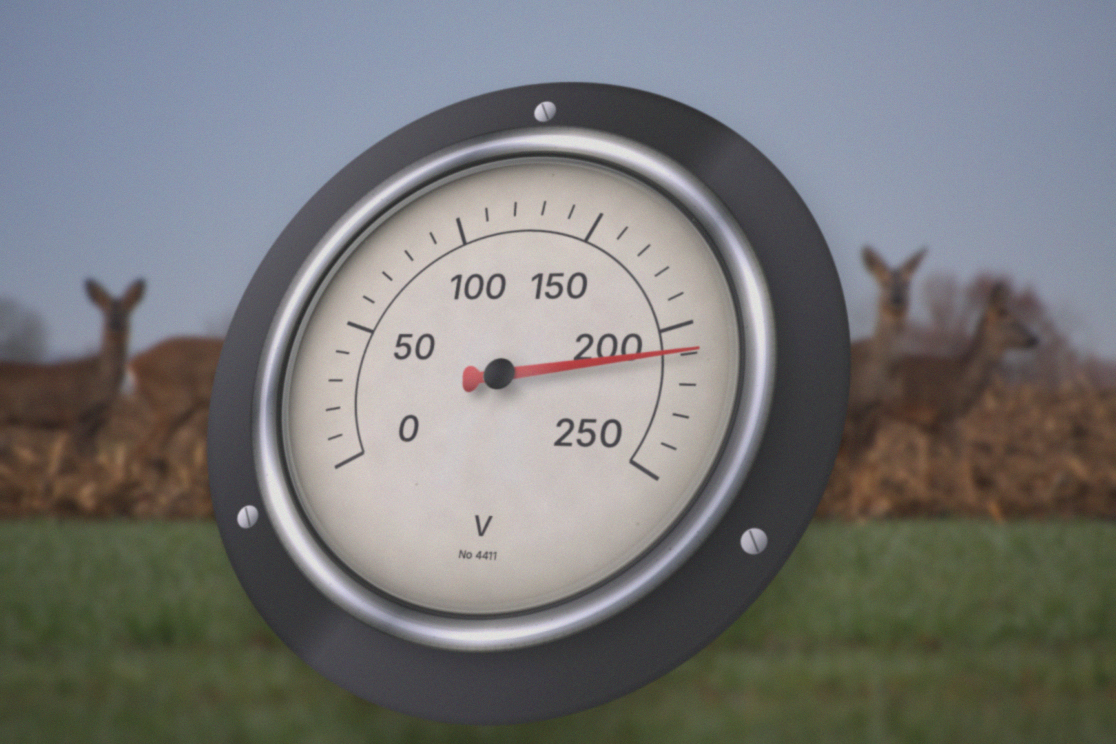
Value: {"value": 210, "unit": "V"}
